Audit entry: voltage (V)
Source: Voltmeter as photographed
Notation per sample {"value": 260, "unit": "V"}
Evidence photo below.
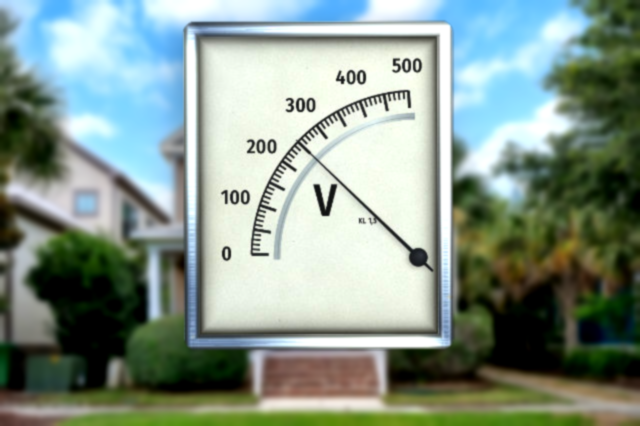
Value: {"value": 250, "unit": "V"}
